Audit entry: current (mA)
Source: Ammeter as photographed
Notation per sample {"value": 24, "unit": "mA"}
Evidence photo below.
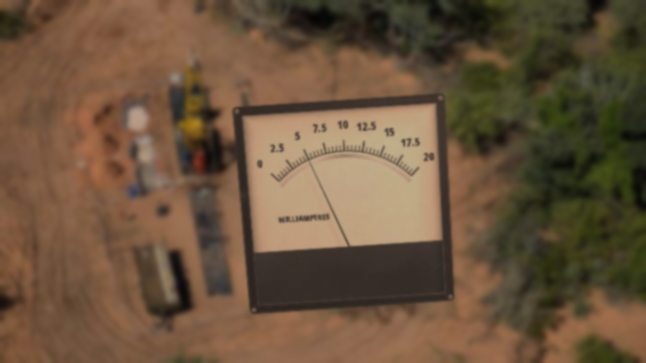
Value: {"value": 5, "unit": "mA"}
